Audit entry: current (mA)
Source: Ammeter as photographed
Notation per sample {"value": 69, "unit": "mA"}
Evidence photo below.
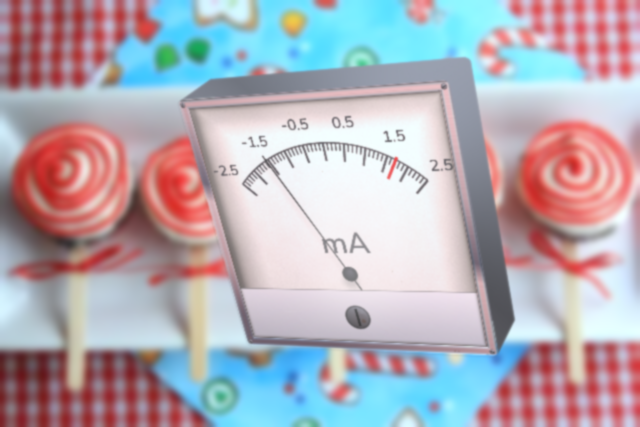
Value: {"value": -1.5, "unit": "mA"}
